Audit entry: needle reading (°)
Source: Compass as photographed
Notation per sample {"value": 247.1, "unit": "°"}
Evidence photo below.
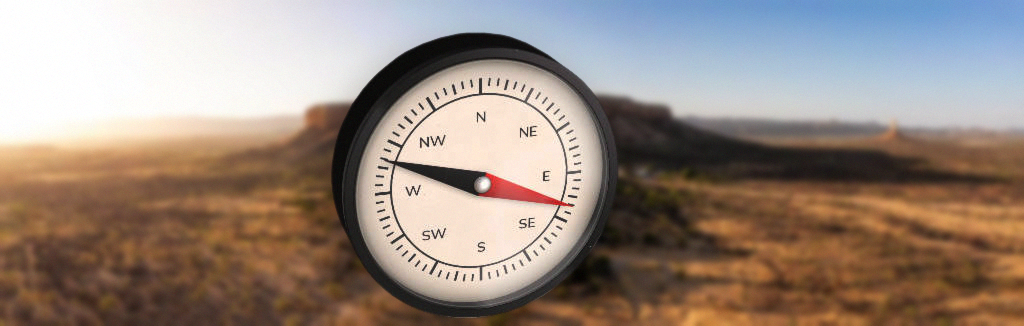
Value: {"value": 110, "unit": "°"}
